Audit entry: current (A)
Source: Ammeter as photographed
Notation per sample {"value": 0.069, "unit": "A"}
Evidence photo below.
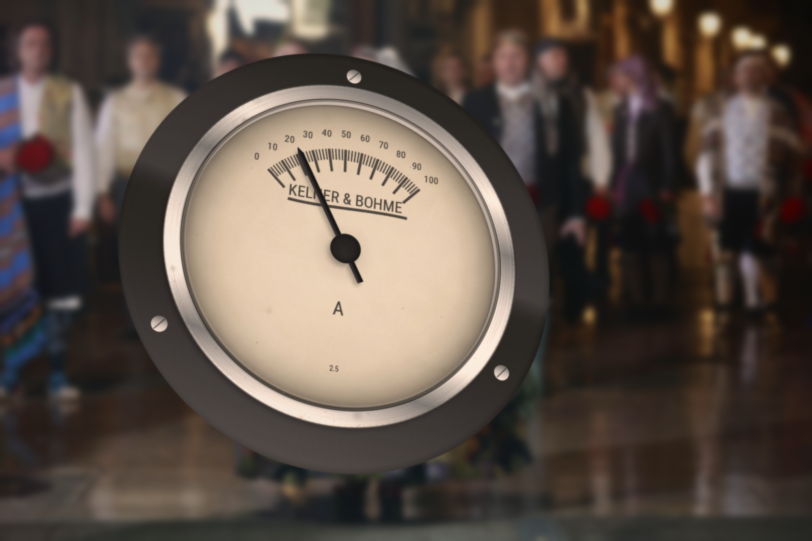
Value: {"value": 20, "unit": "A"}
